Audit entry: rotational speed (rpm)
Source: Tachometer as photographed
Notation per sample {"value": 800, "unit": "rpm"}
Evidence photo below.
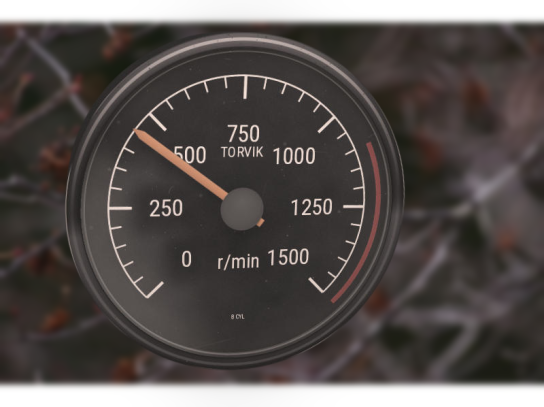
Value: {"value": 450, "unit": "rpm"}
